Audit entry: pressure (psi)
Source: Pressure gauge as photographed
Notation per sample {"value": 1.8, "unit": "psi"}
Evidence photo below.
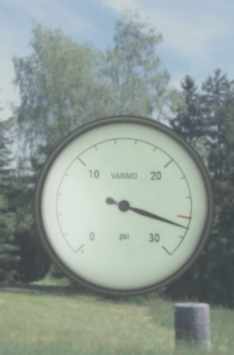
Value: {"value": 27, "unit": "psi"}
